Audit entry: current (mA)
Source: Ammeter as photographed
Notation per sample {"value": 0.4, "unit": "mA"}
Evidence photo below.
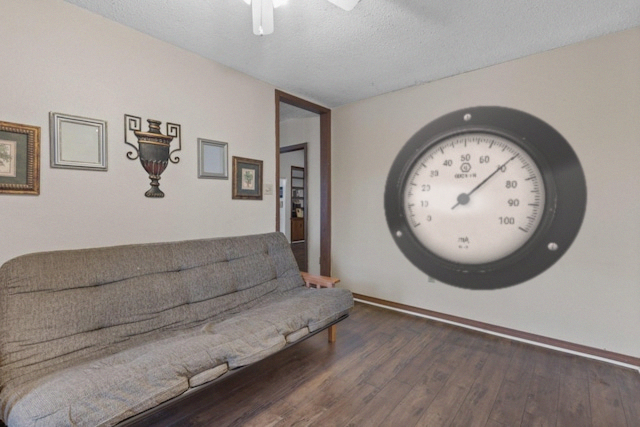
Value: {"value": 70, "unit": "mA"}
